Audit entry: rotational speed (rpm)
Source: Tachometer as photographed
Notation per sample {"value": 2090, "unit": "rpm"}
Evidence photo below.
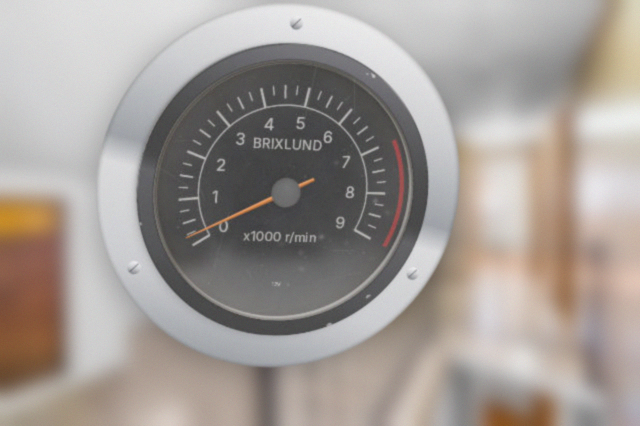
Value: {"value": 250, "unit": "rpm"}
